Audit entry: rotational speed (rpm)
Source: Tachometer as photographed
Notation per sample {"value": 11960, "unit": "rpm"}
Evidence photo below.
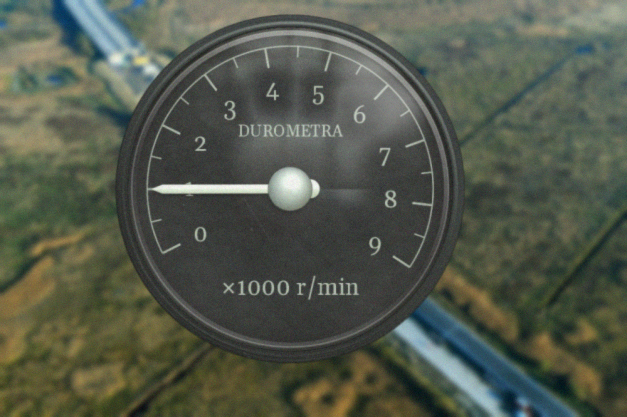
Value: {"value": 1000, "unit": "rpm"}
